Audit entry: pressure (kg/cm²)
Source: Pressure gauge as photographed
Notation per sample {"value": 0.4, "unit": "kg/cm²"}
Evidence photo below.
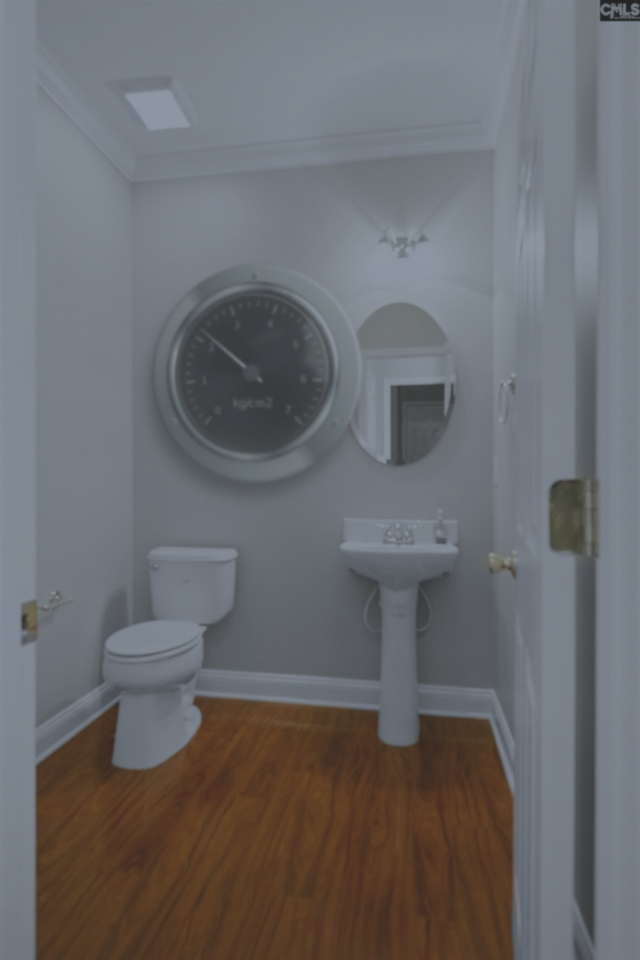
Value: {"value": 2.2, "unit": "kg/cm²"}
